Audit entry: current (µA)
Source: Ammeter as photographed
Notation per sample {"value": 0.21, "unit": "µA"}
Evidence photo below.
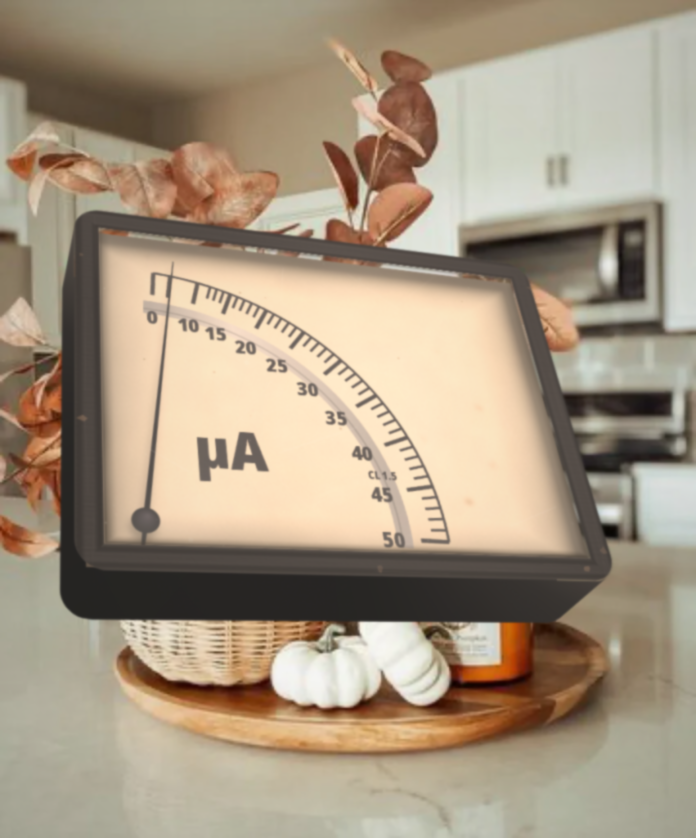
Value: {"value": 5, "unit": "µA"}
